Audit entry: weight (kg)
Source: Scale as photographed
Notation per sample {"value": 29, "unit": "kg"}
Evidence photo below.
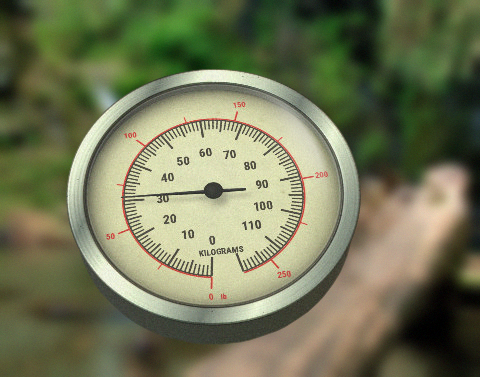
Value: {"value": 30, "unit": "kg"}
